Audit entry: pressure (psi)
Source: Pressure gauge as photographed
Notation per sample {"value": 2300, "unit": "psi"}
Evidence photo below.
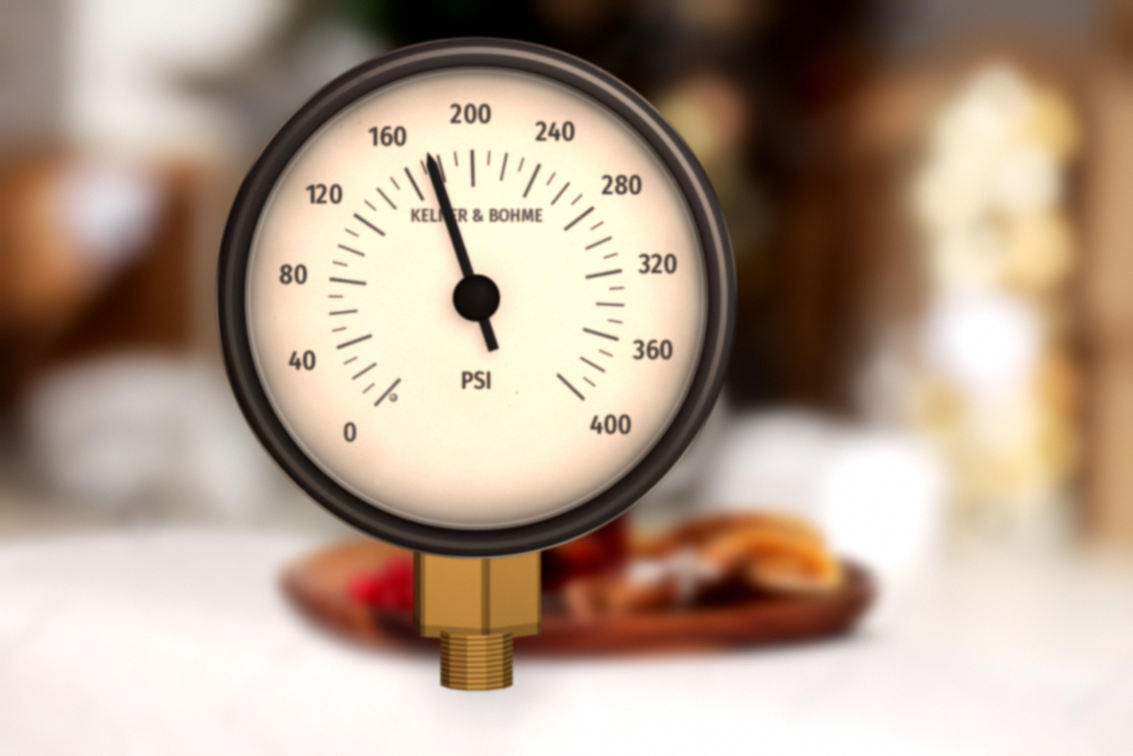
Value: {"value": 175, "unit": "psi"}
